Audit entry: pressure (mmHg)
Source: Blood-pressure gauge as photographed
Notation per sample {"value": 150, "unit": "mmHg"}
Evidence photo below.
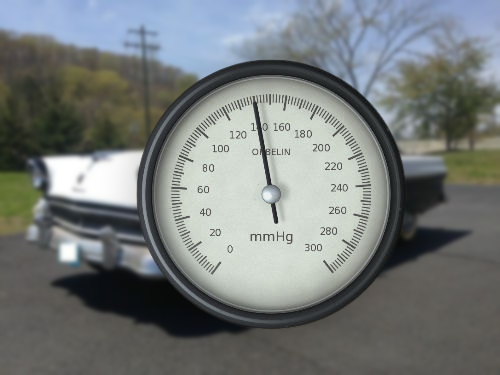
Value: {"value": 140, "unit": "mmHg"}
